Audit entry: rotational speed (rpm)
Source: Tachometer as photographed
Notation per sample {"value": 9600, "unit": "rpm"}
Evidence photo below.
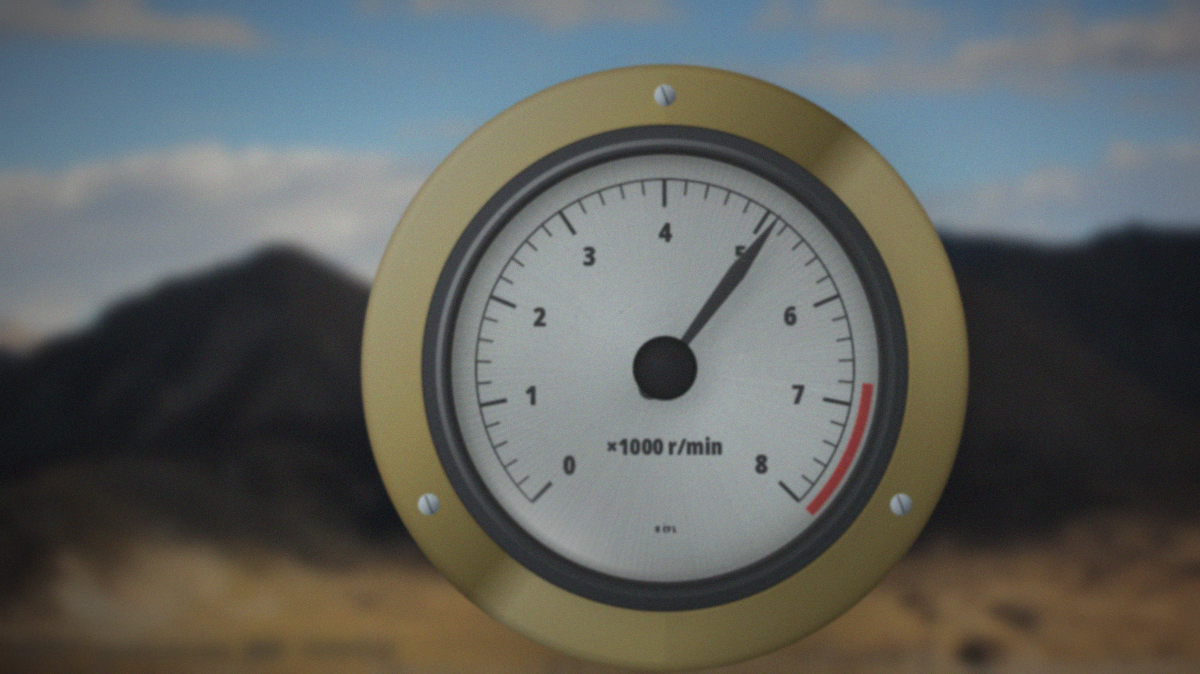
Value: {"value": 5100, "unit": "rpm"}
